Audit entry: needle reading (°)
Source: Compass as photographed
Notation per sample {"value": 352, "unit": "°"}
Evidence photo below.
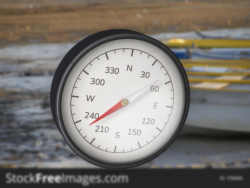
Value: {"value": 230, "unit": "°"}
